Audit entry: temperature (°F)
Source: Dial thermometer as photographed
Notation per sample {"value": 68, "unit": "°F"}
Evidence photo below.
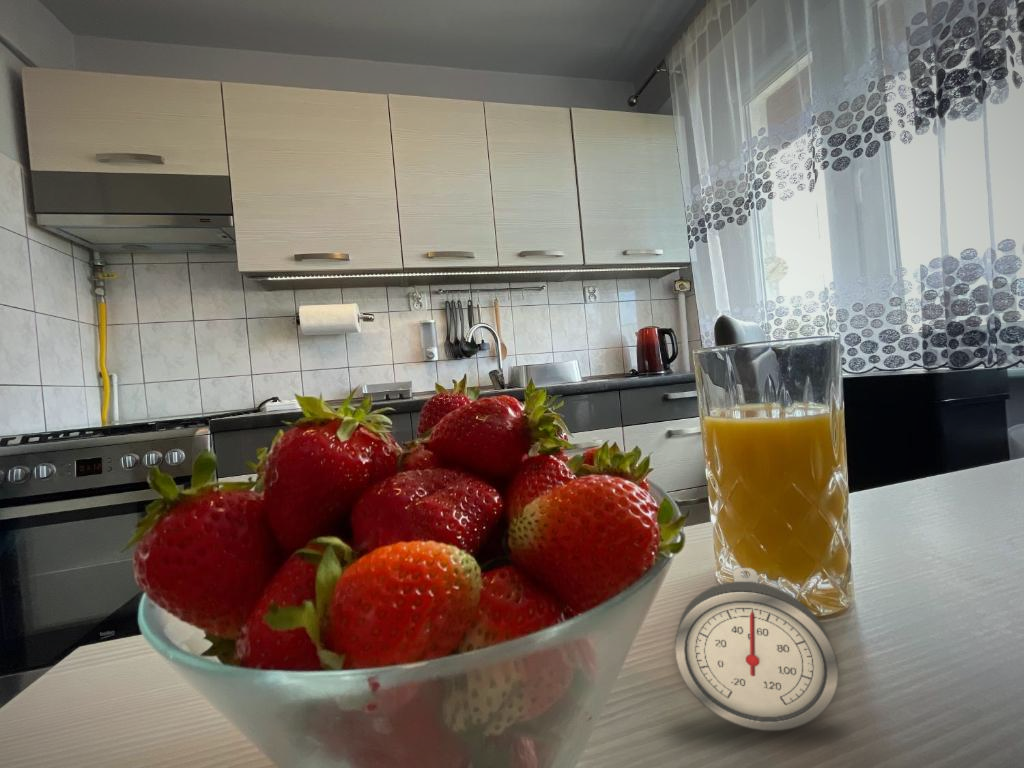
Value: {"value": 52, "unit": "°F"}
